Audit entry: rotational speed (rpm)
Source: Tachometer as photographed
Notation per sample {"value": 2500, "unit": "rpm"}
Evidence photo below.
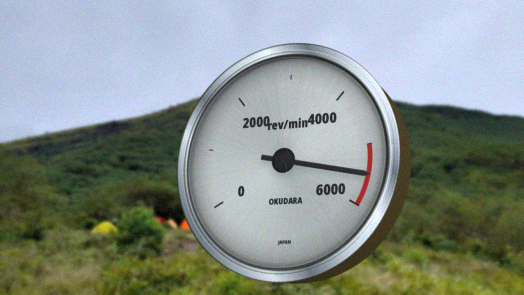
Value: {"value": 5500, "unit": "rpm"}
